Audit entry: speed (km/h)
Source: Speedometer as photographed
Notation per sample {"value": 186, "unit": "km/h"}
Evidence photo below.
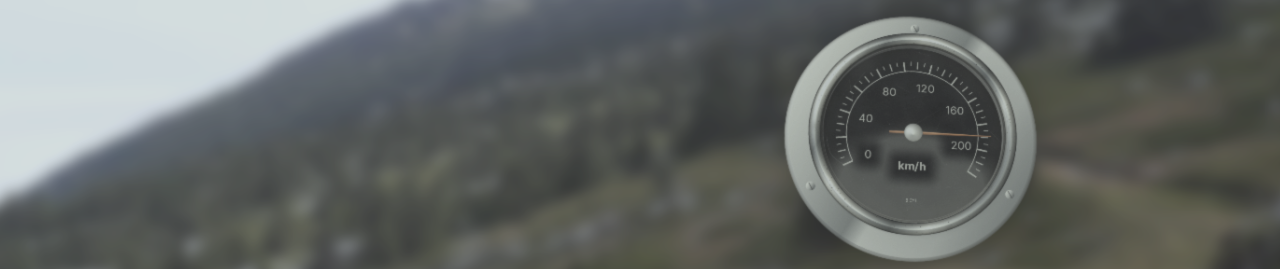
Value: {"value": 190, "unit": "km/h"}
